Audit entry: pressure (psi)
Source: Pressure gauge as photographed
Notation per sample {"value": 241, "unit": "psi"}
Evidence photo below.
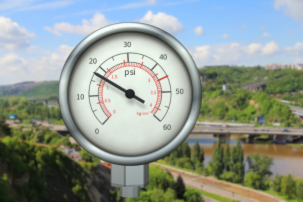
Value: {"value": 17.5, "unit": "psi"}
